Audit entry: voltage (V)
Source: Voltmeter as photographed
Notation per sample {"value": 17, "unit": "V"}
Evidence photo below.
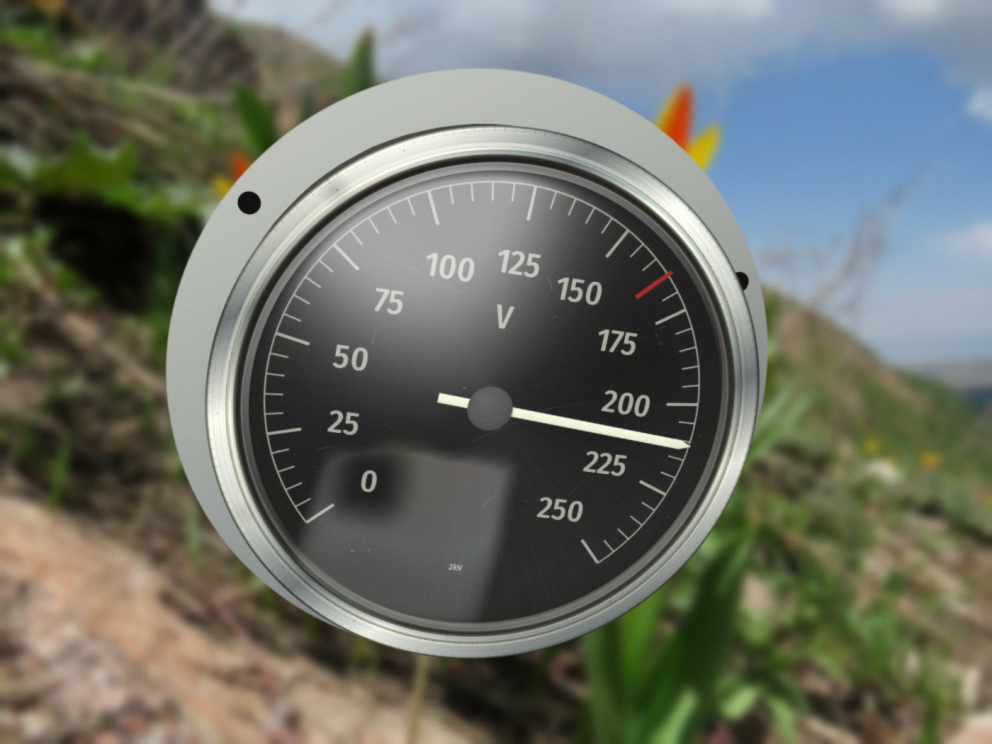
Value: {"value": 210, "unit": "V"}
